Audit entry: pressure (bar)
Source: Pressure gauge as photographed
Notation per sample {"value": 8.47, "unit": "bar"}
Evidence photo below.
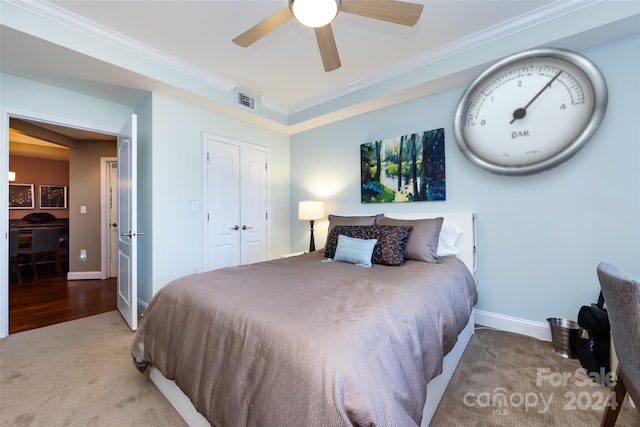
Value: {"value": 3, "unit": "bar"}
